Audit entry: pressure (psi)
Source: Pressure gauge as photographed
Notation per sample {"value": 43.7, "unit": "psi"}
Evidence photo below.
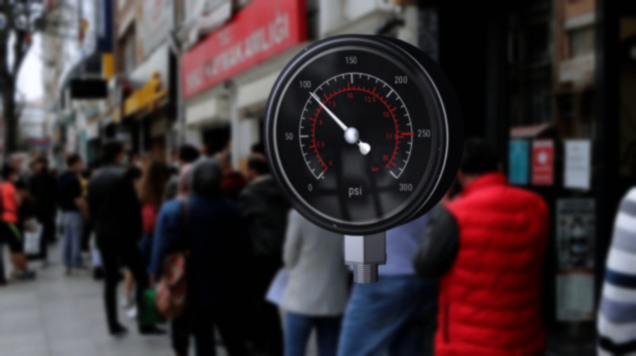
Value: {"value": 100, "unit": "psi"}
